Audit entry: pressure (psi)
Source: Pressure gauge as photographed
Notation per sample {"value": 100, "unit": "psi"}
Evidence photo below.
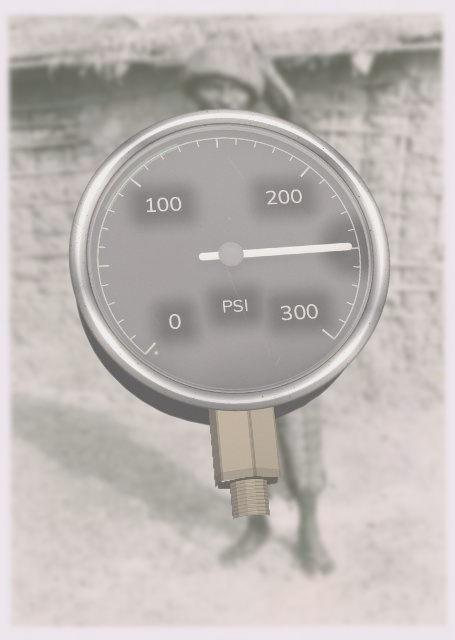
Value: {"value": 250, "unit": "psi"}
